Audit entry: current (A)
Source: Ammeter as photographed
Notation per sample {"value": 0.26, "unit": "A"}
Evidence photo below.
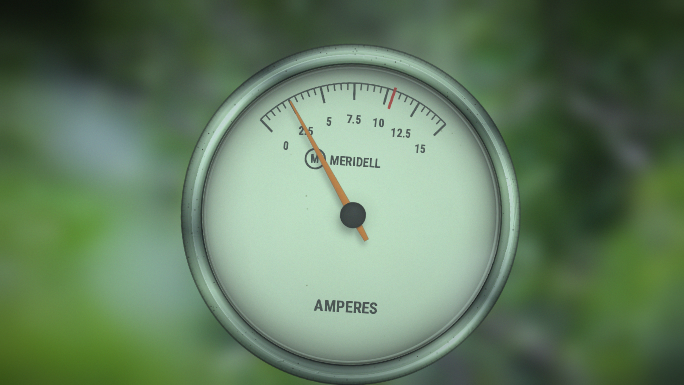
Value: {"value": 2.5, "unit": "A"}
